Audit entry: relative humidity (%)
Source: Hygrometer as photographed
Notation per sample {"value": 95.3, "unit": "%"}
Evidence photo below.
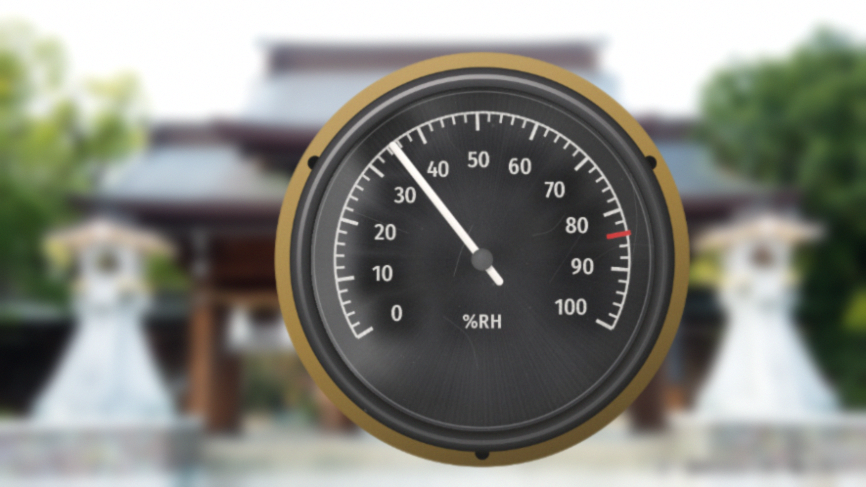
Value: {"value": 35, "unit": "%"}
